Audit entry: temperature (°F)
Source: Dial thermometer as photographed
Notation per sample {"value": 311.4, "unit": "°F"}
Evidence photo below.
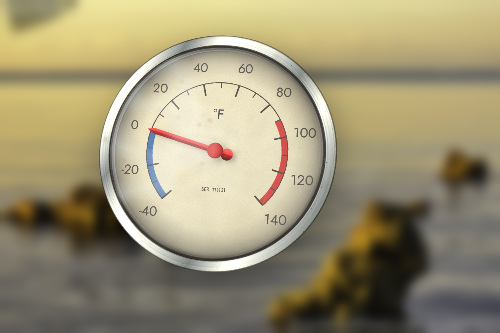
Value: {"value": 0, "unit": "°F"}
